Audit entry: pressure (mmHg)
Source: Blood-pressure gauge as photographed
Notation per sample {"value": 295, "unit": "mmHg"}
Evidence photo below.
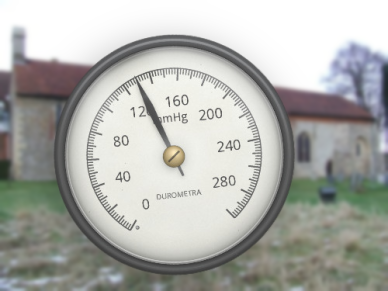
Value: {"value": 130, "unit": "mmHg"}
